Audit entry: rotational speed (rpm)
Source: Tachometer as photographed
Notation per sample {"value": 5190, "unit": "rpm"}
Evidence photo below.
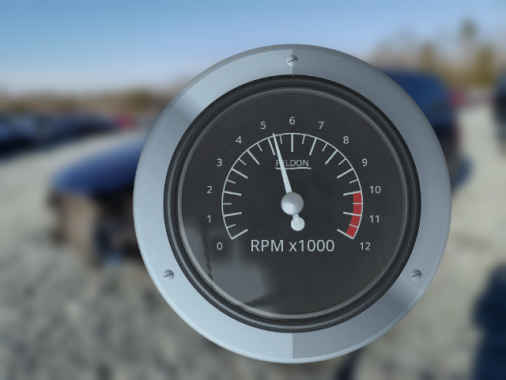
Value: {"value": 5250, "unit": "rpm"}
